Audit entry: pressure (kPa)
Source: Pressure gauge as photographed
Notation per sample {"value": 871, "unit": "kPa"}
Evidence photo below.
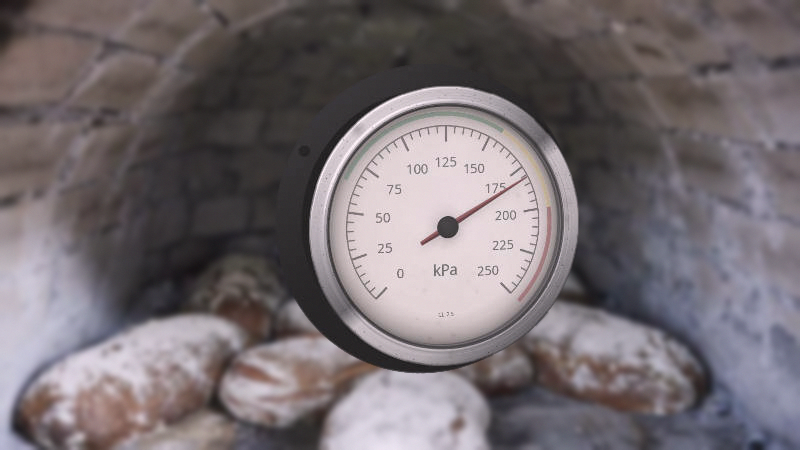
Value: {"value": 180, "unit": "kPa"}
